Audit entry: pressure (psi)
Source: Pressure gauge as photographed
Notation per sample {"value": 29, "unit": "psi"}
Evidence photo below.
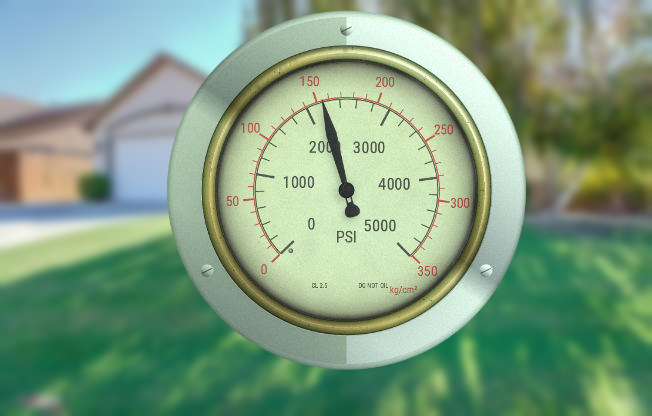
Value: {"value": 2200, "unit": "psi"}
